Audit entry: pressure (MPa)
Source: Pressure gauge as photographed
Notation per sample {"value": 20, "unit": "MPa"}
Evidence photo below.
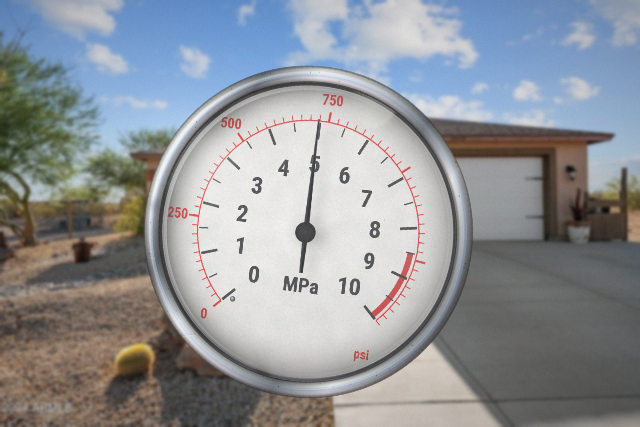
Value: {"value": 5, "unit": "MPa"}
